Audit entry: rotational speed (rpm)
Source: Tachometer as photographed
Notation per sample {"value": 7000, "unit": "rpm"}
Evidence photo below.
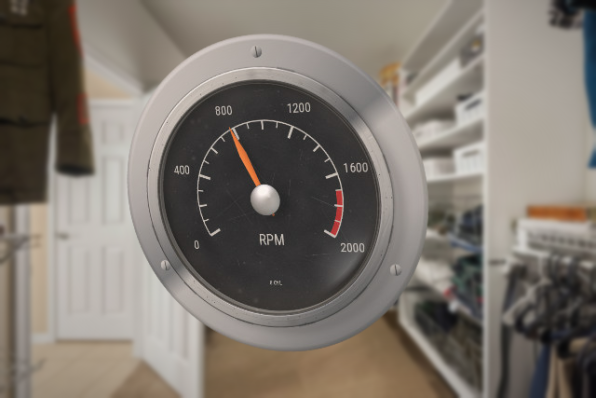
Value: {"value": 800, "unit": "rpm"}
